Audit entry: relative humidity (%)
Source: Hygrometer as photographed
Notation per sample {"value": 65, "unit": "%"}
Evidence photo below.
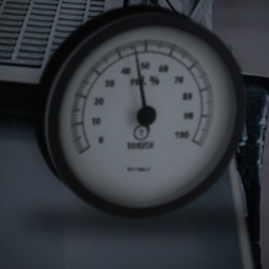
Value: {"value": 45, "unit": "%"}
